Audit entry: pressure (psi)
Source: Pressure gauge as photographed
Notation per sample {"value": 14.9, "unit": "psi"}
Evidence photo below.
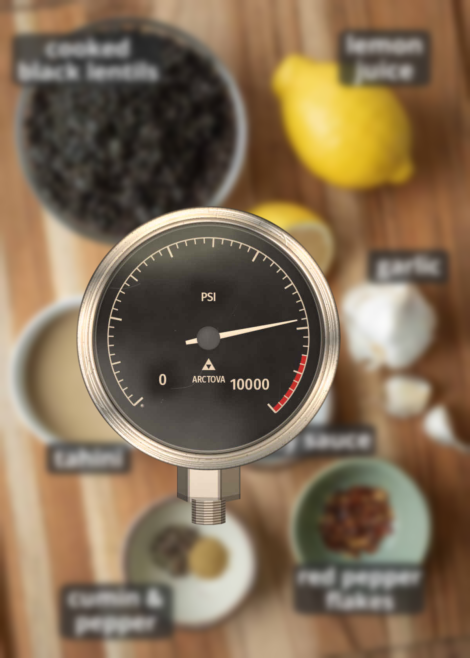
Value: {"value": 7800, "unit": "psi"}
